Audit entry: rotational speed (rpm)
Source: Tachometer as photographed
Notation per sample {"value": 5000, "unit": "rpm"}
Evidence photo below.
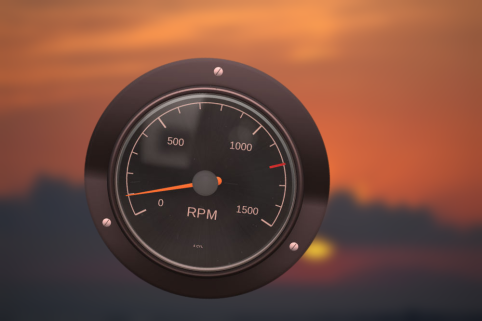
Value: {"value": 100, "unit": "rpm"}
